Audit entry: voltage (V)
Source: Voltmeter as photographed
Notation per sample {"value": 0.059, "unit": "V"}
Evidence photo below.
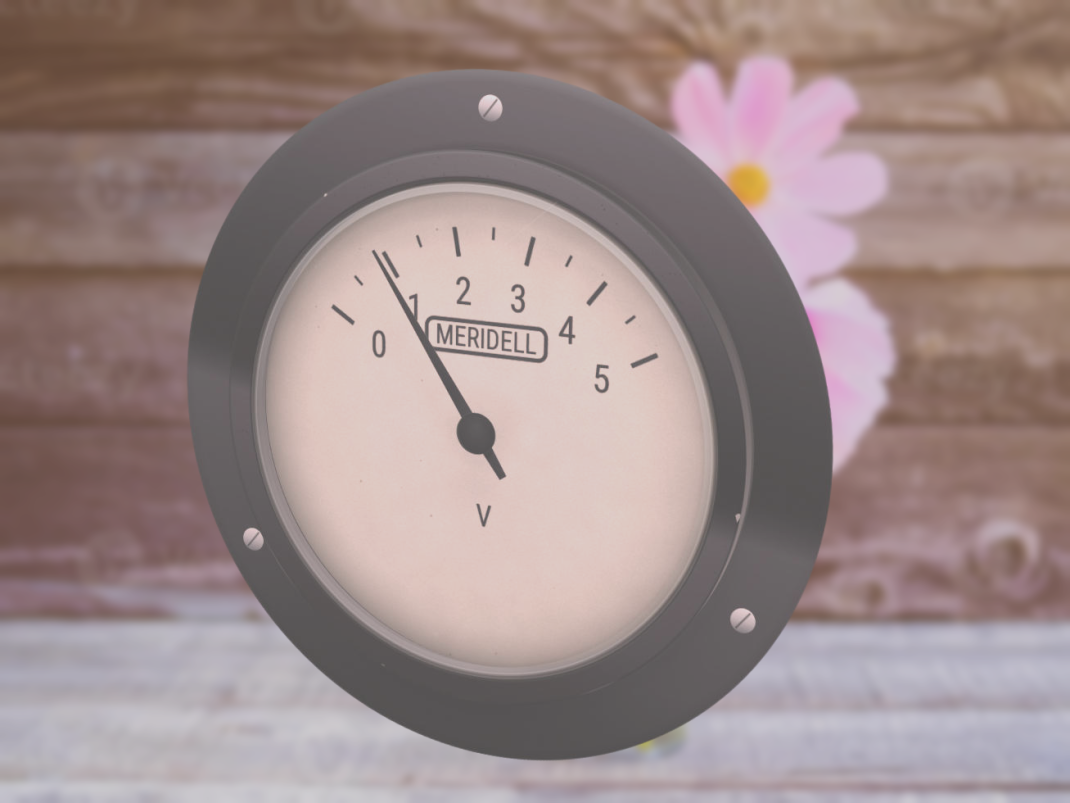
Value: {"value": 1, "unit": "V"}
